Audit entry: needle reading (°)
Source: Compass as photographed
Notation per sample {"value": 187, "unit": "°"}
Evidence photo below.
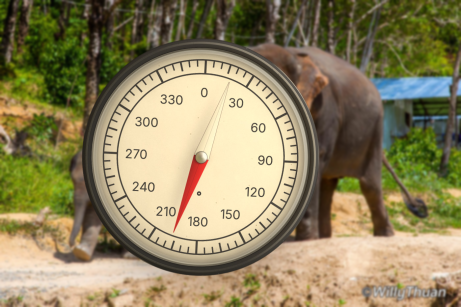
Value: {"value": 197.5, "unit": "°"}
